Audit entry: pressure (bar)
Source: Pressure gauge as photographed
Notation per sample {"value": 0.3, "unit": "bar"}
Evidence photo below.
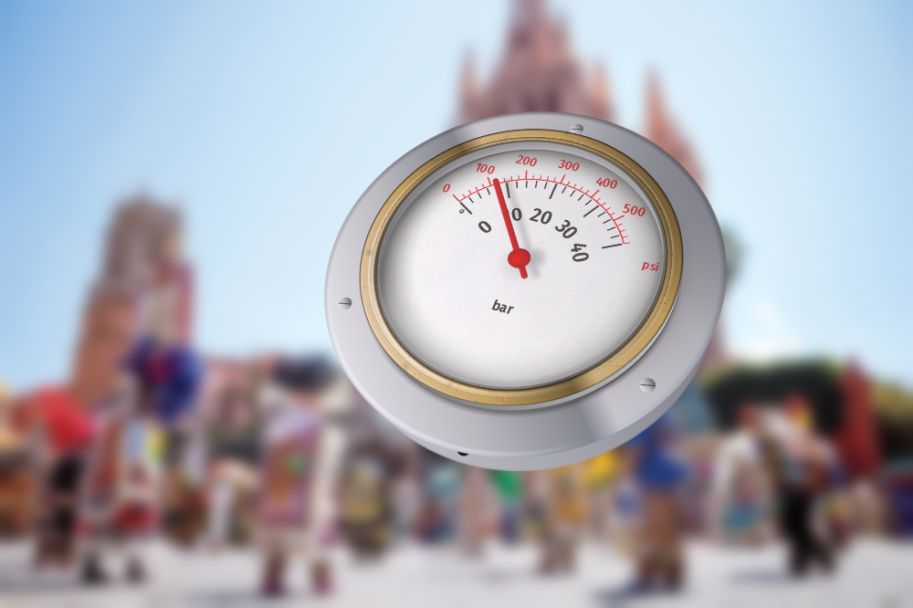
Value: {"value": 8, "unit": "bar"}
